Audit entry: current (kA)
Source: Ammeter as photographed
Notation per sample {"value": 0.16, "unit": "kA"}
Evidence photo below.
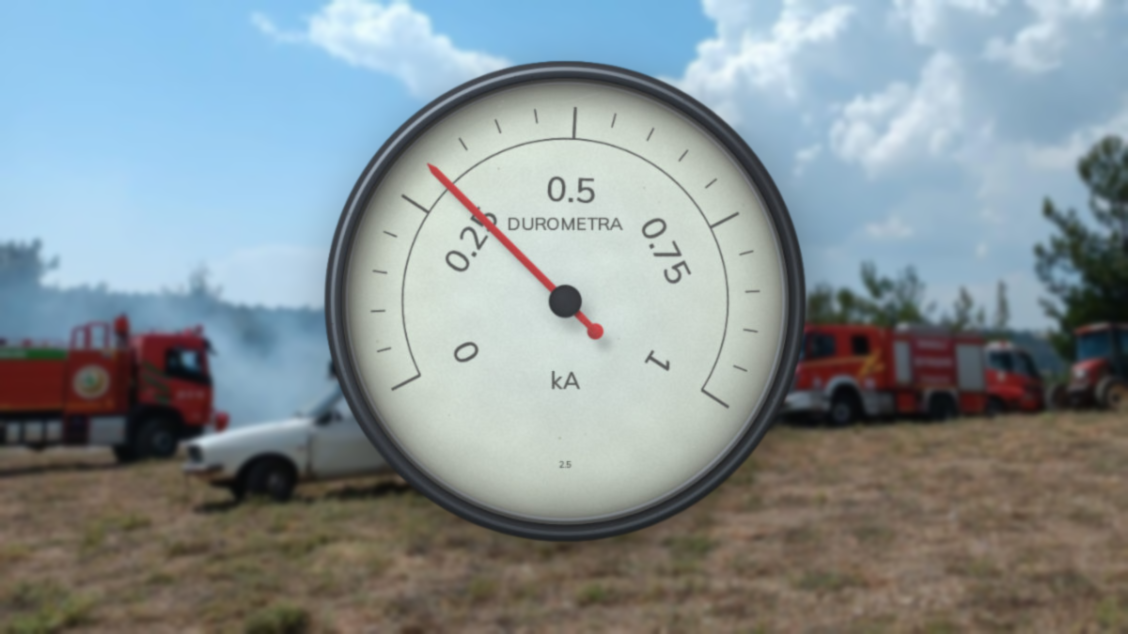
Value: {"value": 0.3, "unit": "kA"}
